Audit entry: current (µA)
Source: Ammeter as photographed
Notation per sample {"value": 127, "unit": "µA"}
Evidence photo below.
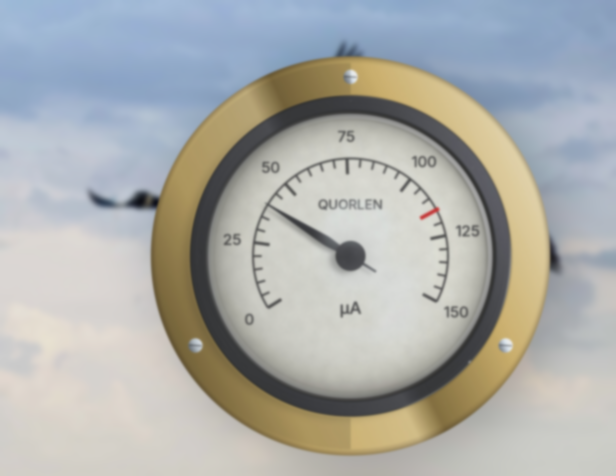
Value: {"value": 40, "unit": "µA"}
